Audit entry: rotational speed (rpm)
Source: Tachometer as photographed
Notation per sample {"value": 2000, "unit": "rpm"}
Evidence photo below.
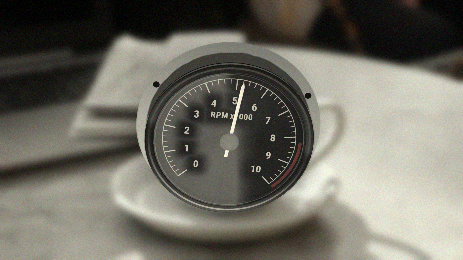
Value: {"value": 5200, "unit": "rpm"}
